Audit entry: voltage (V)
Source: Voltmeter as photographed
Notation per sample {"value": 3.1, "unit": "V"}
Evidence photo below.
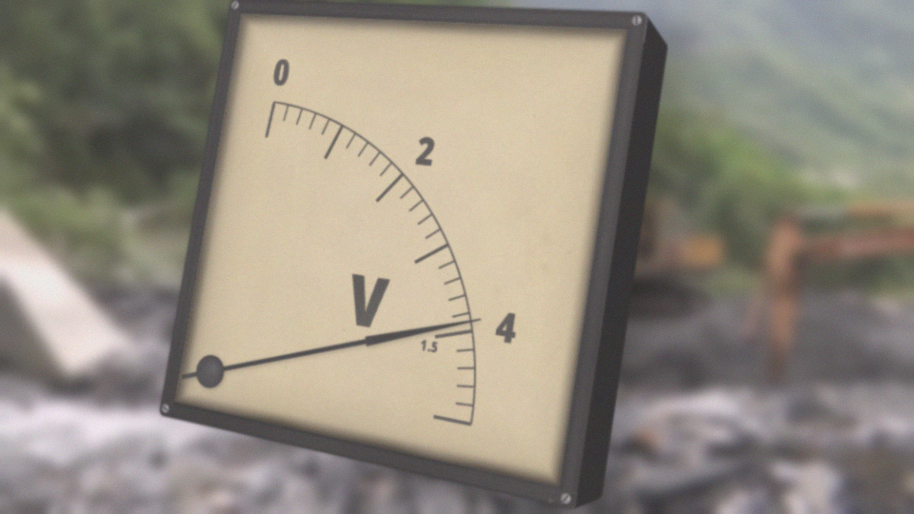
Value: {"value": 3.9, "unit": "V"}
